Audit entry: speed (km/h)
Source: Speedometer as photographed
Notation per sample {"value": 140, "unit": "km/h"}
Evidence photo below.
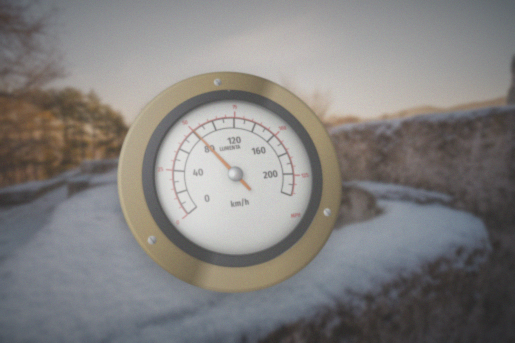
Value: {"value": 80, "unit": "km/h"}
